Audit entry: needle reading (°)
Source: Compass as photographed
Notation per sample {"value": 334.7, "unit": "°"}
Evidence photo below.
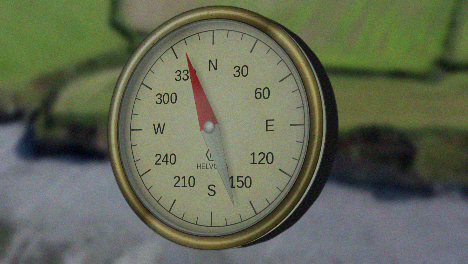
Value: {"value": 340, "unit": "°"}
